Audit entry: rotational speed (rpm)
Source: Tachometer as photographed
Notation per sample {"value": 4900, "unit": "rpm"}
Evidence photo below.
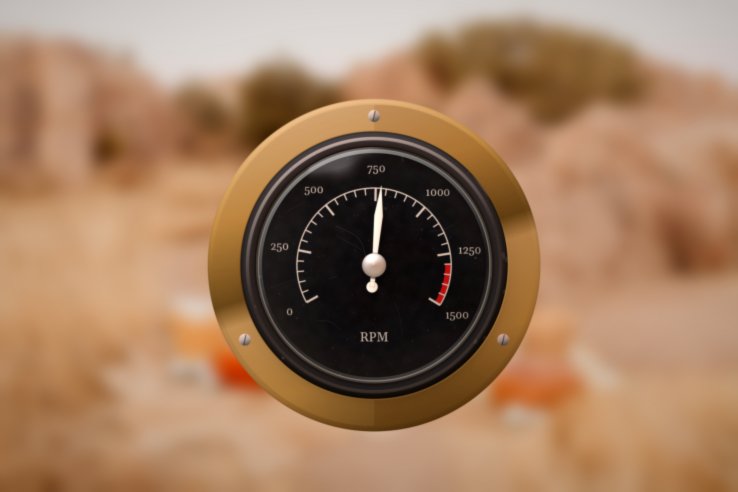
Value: {"value": 775, "unit": "rpm"}
